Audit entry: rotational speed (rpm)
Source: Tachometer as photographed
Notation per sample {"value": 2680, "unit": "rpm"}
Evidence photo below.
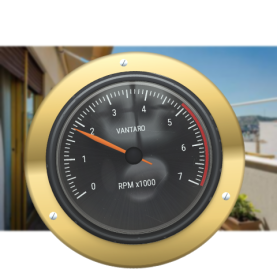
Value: {"value": 1800, "unit": "rpm"}
